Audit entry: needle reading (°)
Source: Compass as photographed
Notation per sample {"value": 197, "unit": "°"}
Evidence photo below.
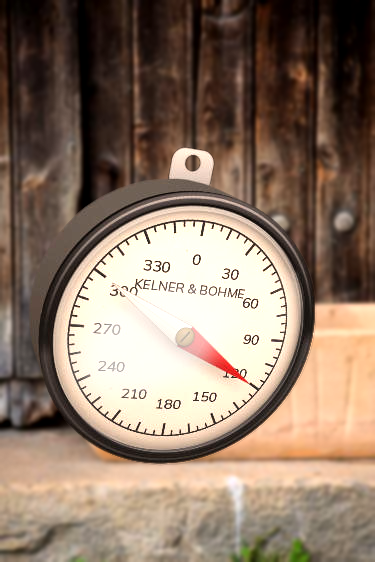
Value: {"value": 120, "unit": "°"}
